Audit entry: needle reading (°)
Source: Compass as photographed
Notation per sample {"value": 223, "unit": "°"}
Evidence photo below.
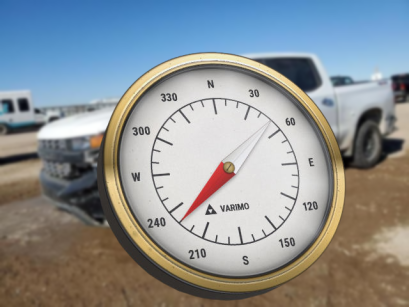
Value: {"value": 230, "unit": "°"}
